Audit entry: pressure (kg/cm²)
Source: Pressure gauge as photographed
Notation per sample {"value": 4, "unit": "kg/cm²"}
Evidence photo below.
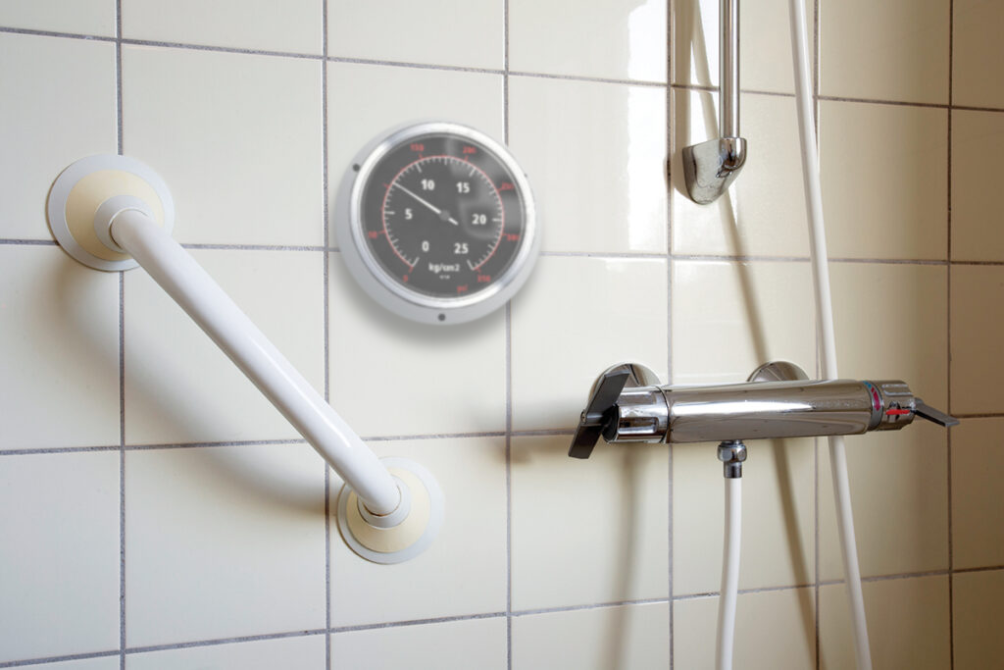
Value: {"value": 7.5, "unit": "kg/cm²"}
